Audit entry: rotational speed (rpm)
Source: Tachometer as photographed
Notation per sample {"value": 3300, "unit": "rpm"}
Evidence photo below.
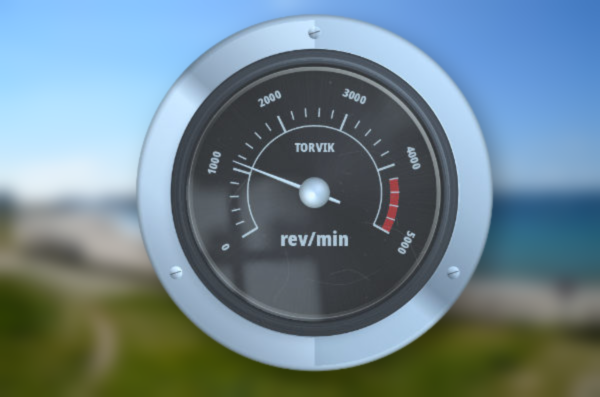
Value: {"value": 1100, "unit": "rpm"}
